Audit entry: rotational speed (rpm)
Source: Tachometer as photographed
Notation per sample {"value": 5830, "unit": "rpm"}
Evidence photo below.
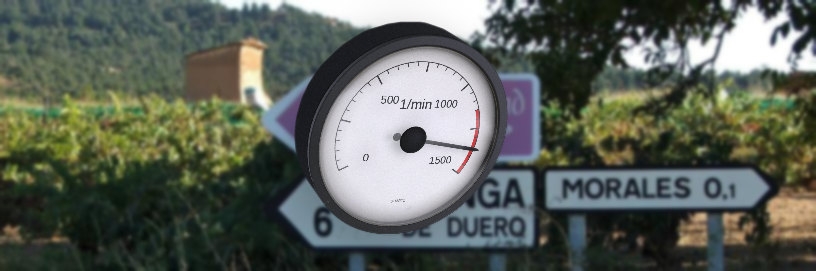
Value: {"value": 1350, "unit": "rpm"}
